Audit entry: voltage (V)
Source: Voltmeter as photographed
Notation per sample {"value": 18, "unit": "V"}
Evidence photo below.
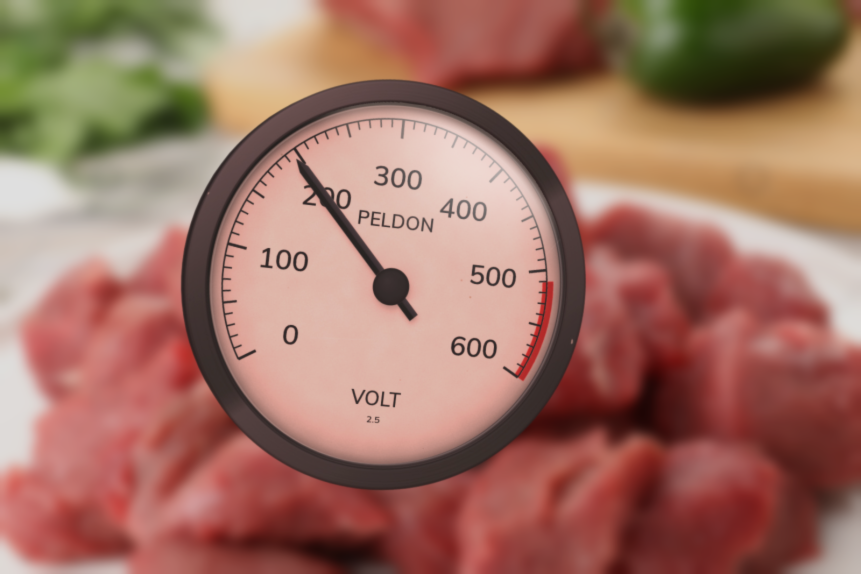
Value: {"value": 195, "unit": "V"}
